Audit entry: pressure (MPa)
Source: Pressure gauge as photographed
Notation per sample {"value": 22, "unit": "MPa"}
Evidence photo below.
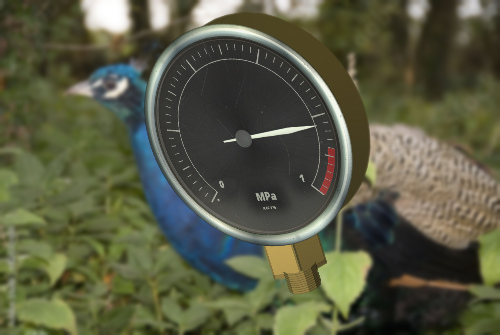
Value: {"value": 0.82, "unit": "MPa"}
